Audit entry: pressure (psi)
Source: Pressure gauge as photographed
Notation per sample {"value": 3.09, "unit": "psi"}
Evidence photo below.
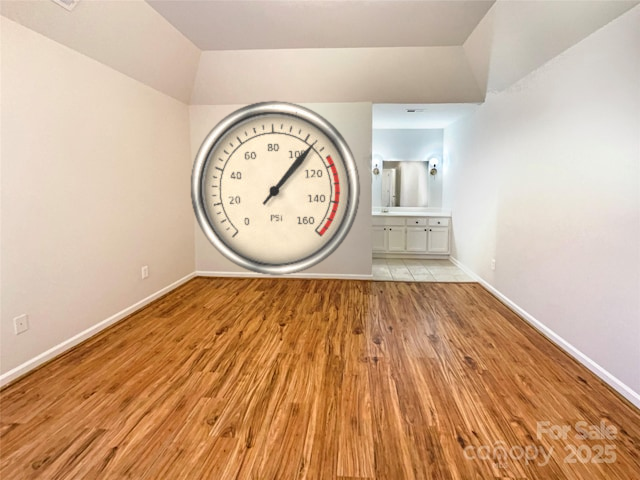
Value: {"value": 105, "unit": "psi"}
